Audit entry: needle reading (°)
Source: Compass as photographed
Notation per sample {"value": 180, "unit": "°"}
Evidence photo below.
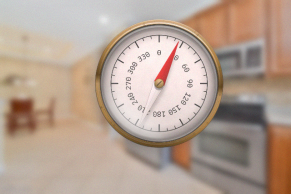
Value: {"value": 25, "unit": "°"}
